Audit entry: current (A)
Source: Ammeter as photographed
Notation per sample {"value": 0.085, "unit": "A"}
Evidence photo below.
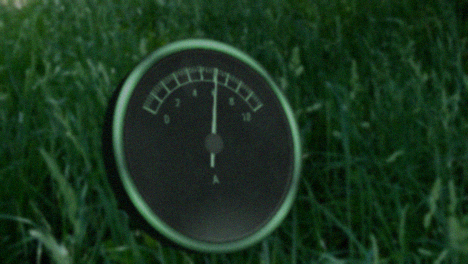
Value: {"value": 6, "unit": "A"}
